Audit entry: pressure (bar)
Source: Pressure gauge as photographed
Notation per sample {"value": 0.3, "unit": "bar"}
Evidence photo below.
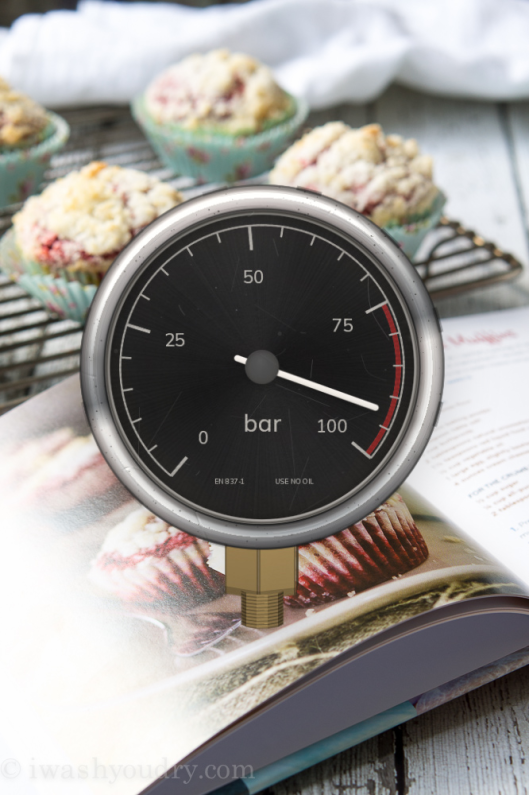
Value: {"value": 92.5, "unit": "bar"}
